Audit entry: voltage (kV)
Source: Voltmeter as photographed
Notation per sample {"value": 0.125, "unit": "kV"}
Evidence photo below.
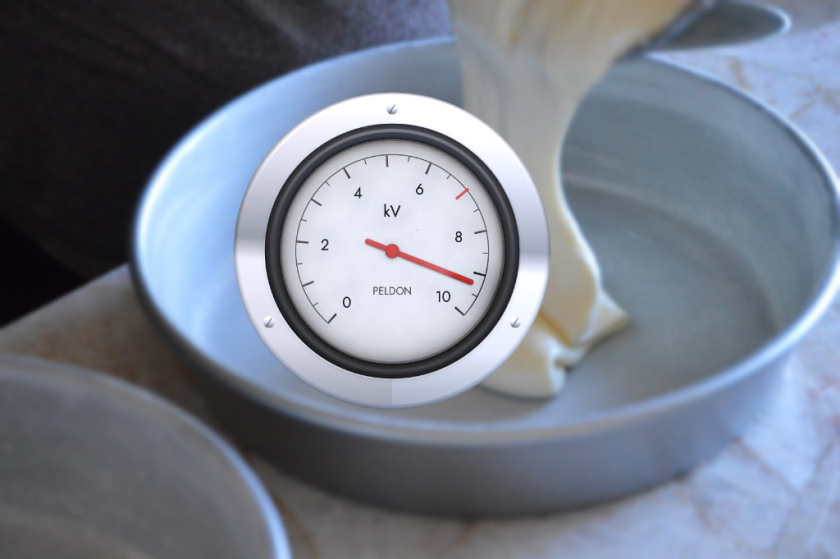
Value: {"value": 9.25, "unit": "kV"}
